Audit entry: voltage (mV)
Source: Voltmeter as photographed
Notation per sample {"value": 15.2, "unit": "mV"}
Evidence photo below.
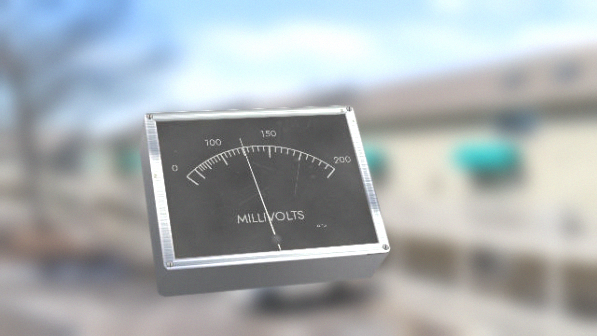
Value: {"value": 125, "unit": "mV"}
